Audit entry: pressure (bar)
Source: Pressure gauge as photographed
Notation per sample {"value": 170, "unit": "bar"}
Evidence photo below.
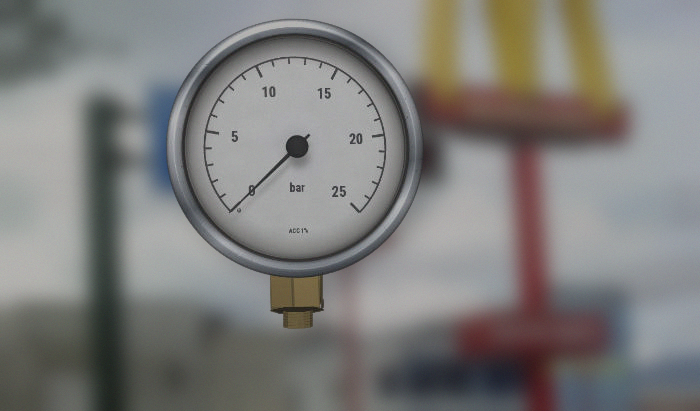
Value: {"value": 0, "unit": "bar"}
